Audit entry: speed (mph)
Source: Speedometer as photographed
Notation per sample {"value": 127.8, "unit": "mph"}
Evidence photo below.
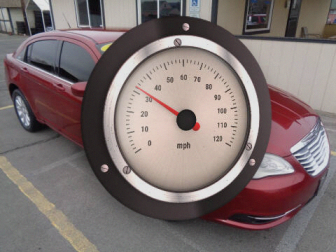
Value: {"value": 32, "unit": "mph"}
